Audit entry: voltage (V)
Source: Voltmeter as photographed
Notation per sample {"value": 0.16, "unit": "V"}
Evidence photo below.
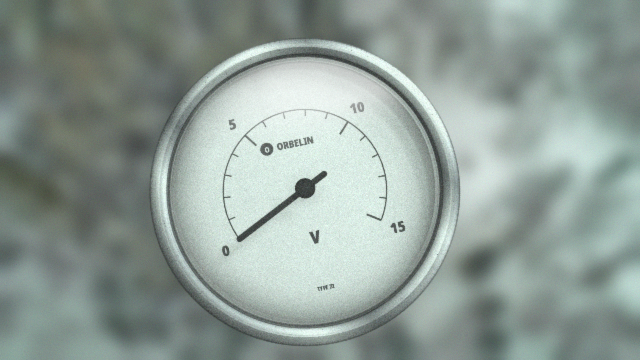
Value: {"value": 0, "unit": "V"}
